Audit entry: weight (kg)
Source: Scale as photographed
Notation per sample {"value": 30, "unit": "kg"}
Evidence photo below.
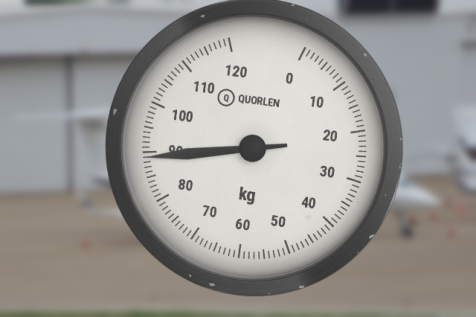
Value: {"value": 89, "unit": "kg"}
